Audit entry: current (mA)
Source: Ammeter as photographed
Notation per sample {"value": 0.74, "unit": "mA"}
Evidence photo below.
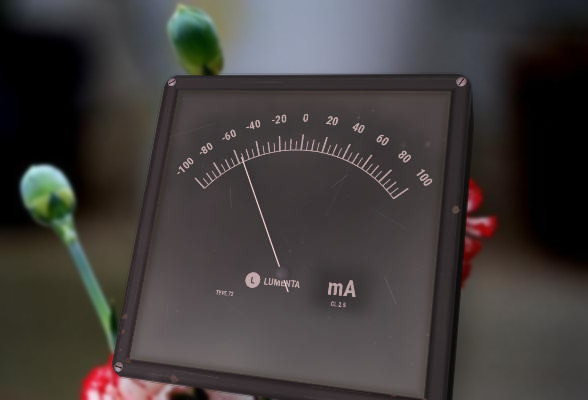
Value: {"value": -55, "unit": "mA"}
